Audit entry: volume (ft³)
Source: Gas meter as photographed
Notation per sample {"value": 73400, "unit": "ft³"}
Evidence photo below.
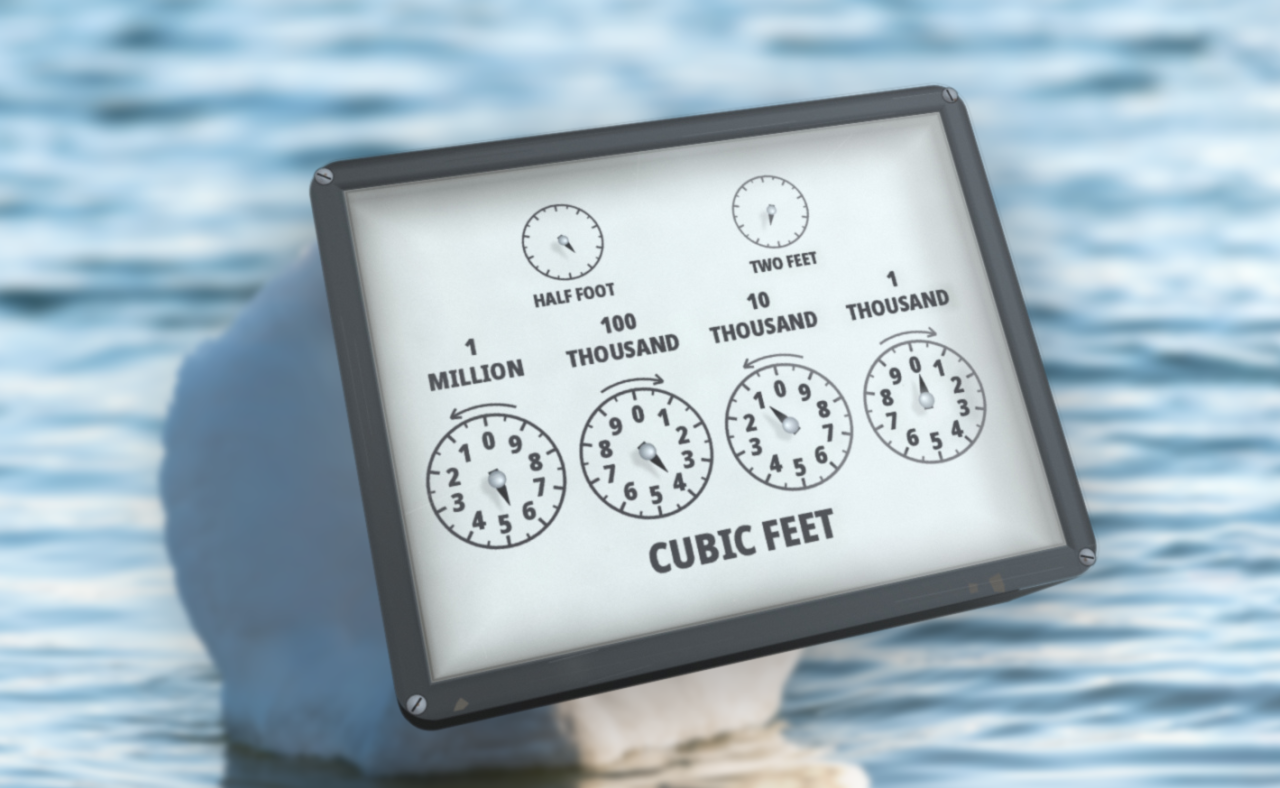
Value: {"value": 541000, "unit": "ft³"}
